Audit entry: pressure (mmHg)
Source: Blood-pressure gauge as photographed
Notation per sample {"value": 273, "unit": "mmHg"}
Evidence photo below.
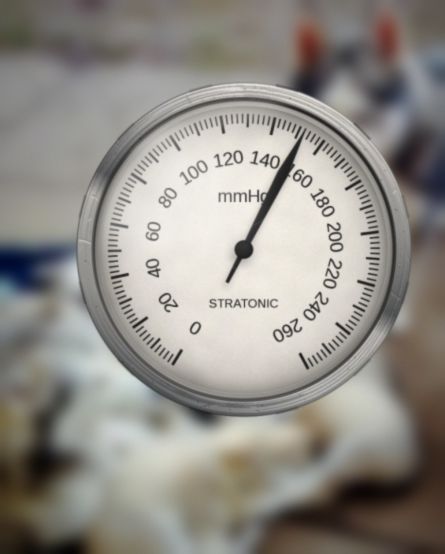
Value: {"value": 152, "unit": "mmHg"}
